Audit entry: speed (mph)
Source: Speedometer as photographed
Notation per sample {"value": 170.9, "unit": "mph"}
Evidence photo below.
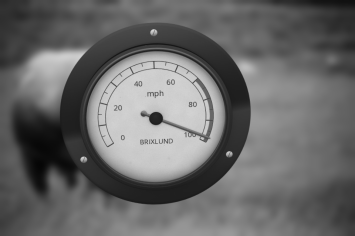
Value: {"value": 97.5, "unit": "mph"}
